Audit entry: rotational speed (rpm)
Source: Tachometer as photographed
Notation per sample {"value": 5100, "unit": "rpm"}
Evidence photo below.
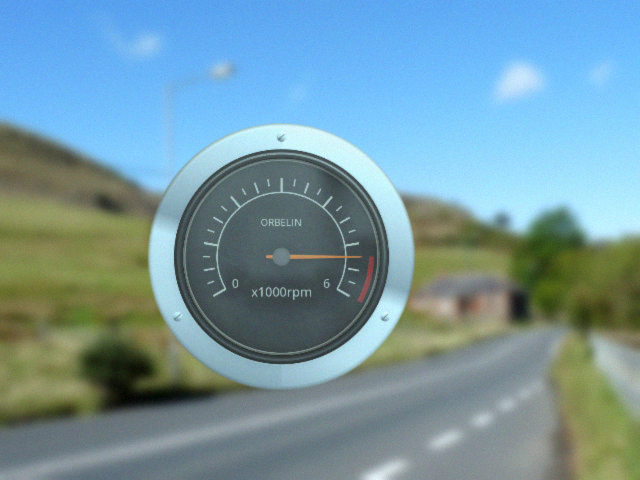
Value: {"value": 5250, "unit": "rpm"}
